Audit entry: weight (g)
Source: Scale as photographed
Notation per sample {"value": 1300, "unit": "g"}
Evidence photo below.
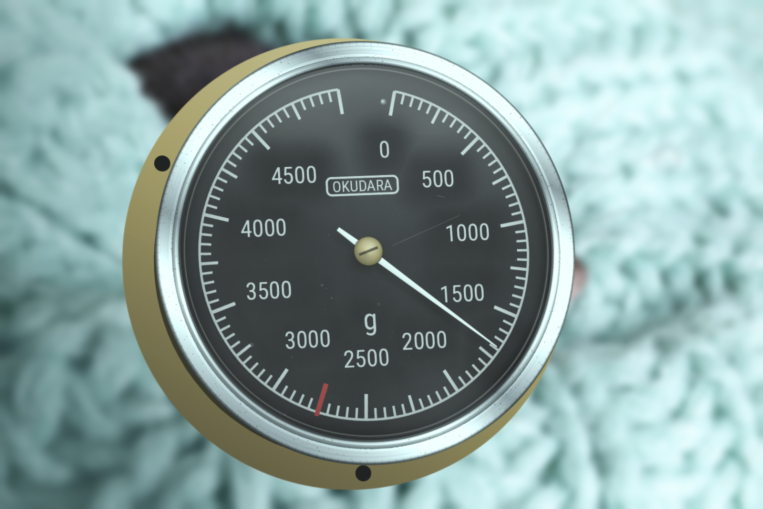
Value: {"value": 1700, "unit": "g"}
